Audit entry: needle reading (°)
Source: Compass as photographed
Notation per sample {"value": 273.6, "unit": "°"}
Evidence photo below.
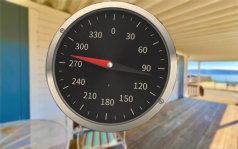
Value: {"value": 280, "unit": "°"}
